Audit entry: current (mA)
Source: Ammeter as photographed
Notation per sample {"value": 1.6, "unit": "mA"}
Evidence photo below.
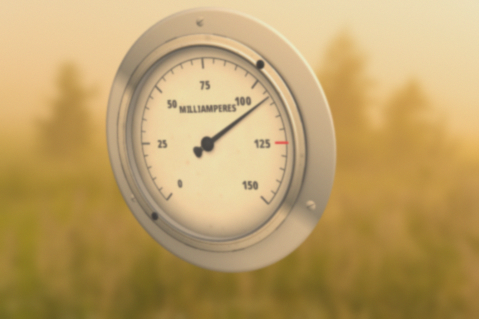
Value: {"value": 107.5, "unit": "mA"}
